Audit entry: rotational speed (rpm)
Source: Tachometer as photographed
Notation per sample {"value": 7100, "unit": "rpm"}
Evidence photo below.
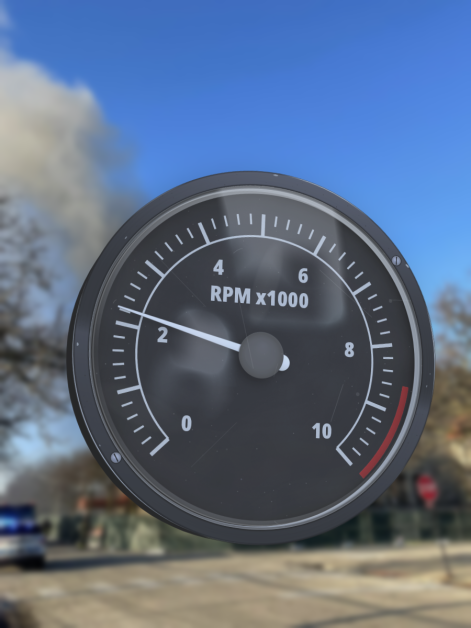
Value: {"value": 2200, "unit": "rpm"}
